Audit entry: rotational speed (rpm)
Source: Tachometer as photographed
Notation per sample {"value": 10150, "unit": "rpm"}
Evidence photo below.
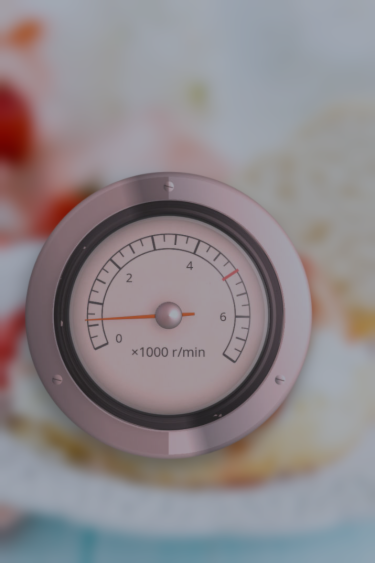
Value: {"value": 625, "unit": "rpm"}
